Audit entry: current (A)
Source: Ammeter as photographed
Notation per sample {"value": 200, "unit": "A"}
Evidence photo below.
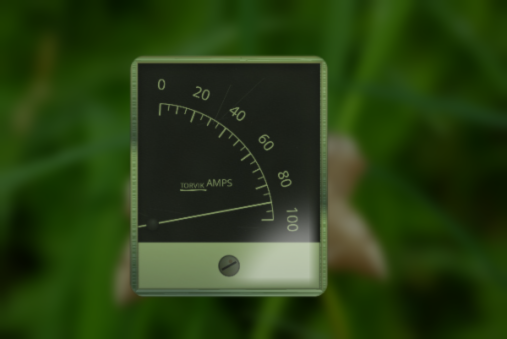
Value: {"value": 90, "unit": "A"}
